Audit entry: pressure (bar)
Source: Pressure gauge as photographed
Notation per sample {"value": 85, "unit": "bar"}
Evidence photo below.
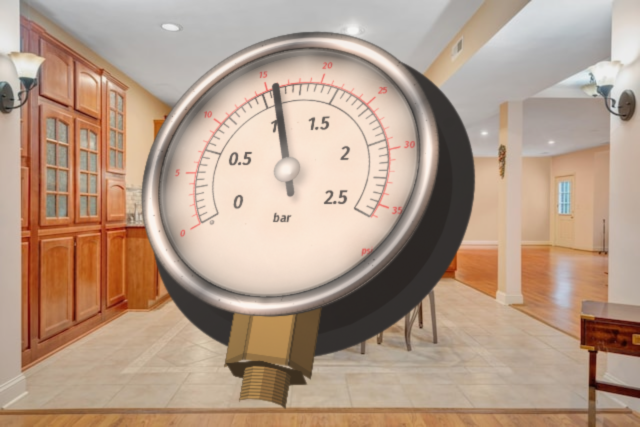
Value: {"value": 1.1, "unit": "bar"}
